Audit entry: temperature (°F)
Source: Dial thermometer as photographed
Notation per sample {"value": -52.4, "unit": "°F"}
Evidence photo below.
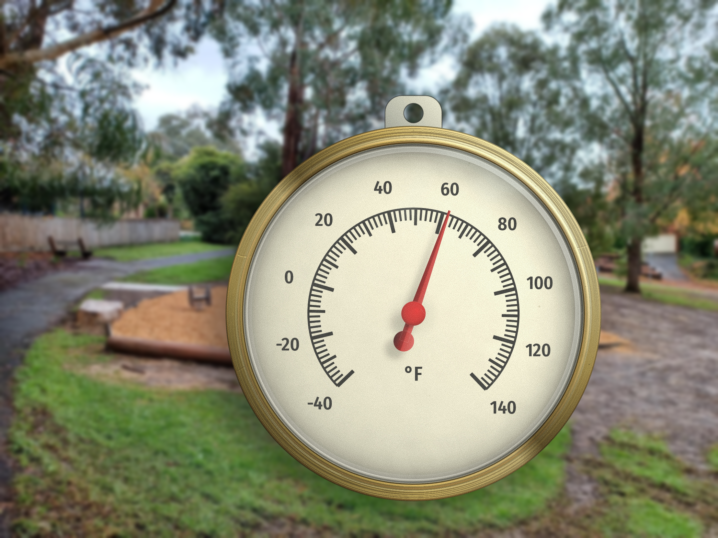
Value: {"value": 62, "unit": "°F"}
